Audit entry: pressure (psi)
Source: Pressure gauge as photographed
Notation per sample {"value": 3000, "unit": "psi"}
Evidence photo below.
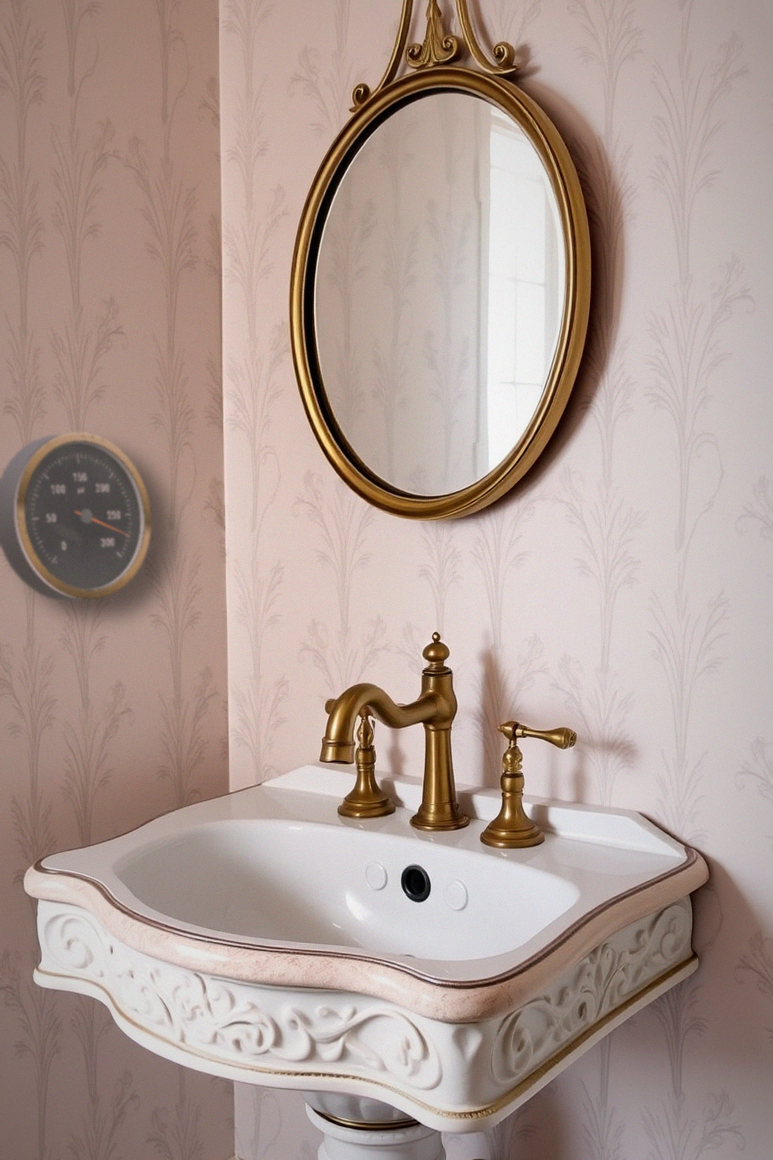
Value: {"value": 275, "unit": "psi"}
